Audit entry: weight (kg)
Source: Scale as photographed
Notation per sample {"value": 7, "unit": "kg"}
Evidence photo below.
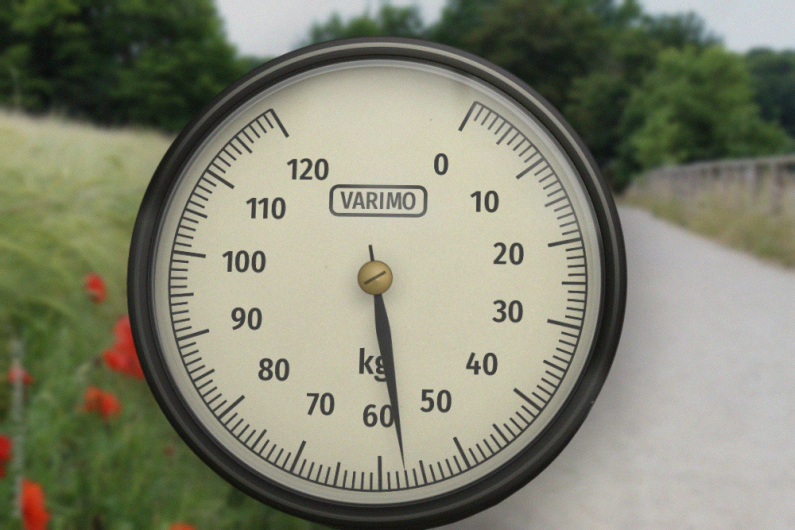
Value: {"value": 57, "unit": "kg"}
